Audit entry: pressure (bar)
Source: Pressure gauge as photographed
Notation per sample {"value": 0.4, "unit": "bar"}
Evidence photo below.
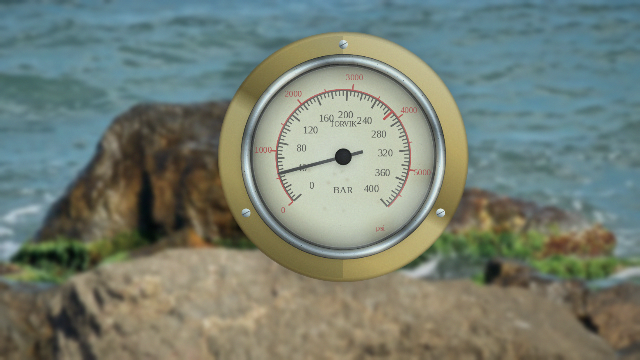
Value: {"value": 40, "unit": "bar"}
